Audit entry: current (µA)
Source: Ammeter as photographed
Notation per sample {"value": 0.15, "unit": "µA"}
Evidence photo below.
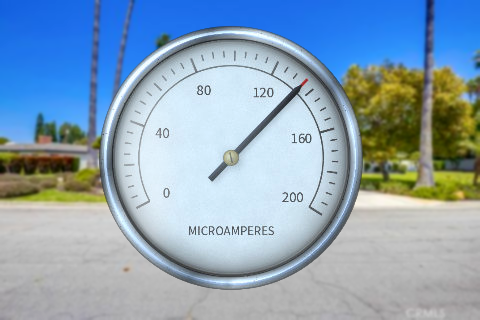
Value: {"value": 135, "unit": "µA"}
